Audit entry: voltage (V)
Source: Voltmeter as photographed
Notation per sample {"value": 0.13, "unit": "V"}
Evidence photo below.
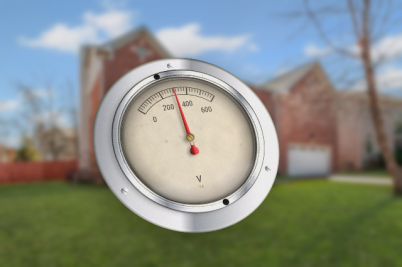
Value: {"value": 300, "unit": "V"}
